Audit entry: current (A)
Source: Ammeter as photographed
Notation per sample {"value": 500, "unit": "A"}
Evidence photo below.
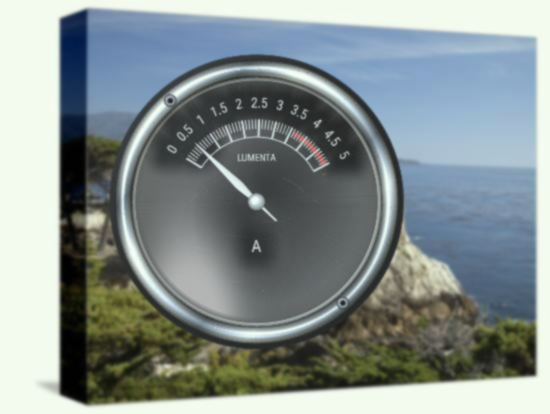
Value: {"value": 0.5, "unit": "A"}
